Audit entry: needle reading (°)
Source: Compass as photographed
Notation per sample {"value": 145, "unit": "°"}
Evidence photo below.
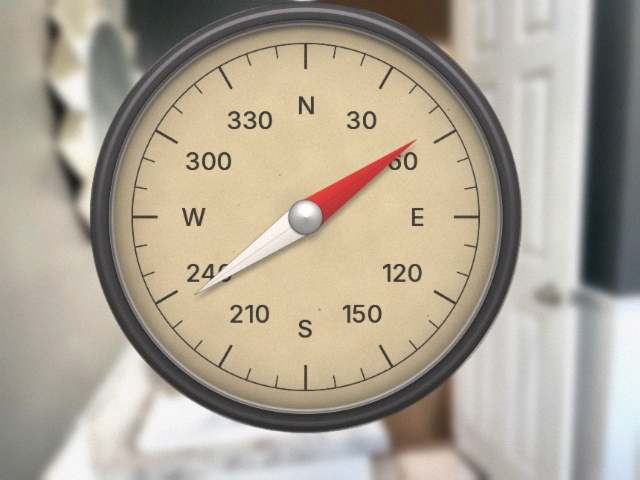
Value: {"value": 55, "unit": "°"}
